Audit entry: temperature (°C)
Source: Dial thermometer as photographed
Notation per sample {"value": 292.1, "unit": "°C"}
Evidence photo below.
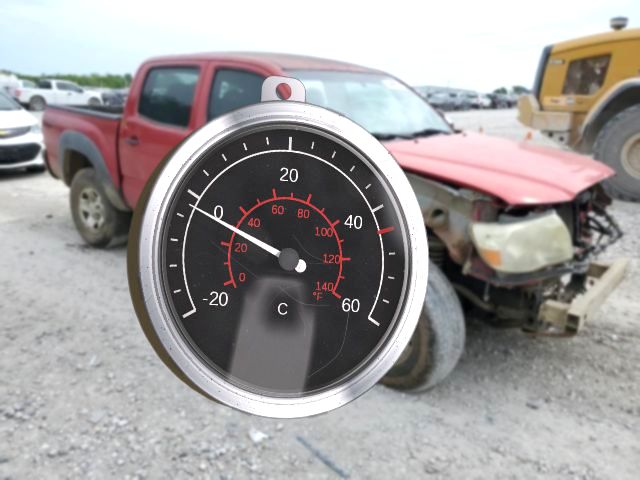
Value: {"value": -2, "unit": "°C"}
